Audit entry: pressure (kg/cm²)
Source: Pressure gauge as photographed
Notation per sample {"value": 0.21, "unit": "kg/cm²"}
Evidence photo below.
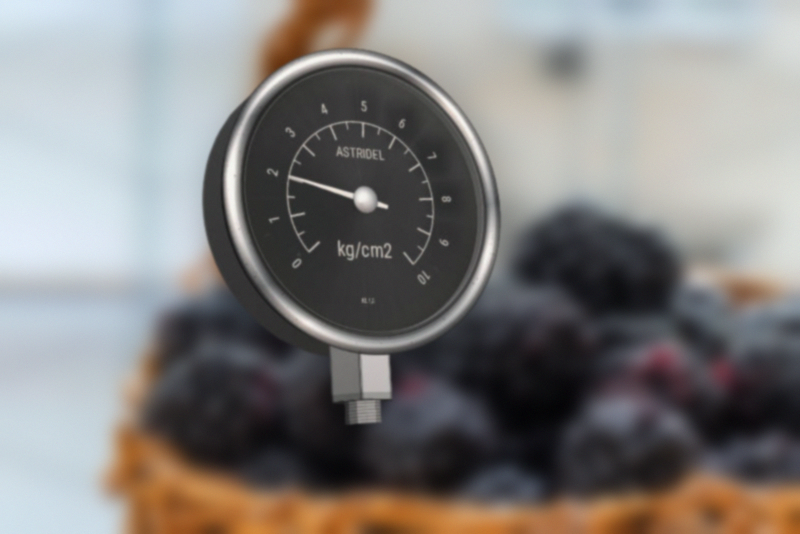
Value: {"value": 2, "unit": "kg/cm²"}
